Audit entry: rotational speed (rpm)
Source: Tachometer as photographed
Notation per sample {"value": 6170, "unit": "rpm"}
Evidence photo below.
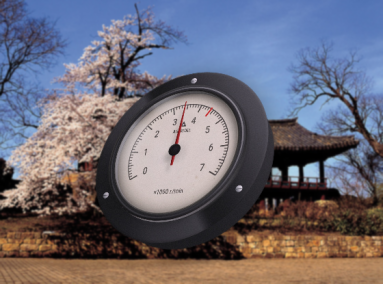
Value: {"value": 3500, "unit": "rpm"}
